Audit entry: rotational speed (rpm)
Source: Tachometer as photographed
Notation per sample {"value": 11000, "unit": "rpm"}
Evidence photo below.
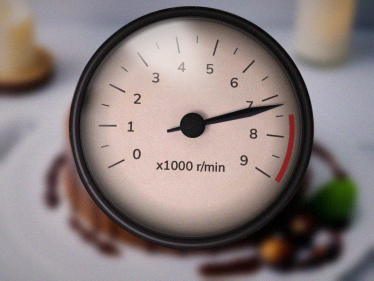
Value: {"value": 7250, "unit": "rpm"}
